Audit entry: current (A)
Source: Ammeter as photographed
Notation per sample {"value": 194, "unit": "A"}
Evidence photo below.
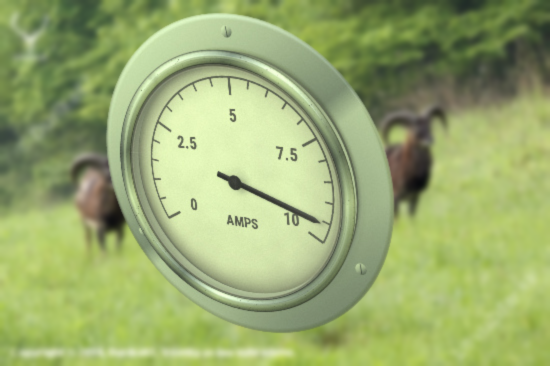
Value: {"value": 9.5, "unit": "A"}
